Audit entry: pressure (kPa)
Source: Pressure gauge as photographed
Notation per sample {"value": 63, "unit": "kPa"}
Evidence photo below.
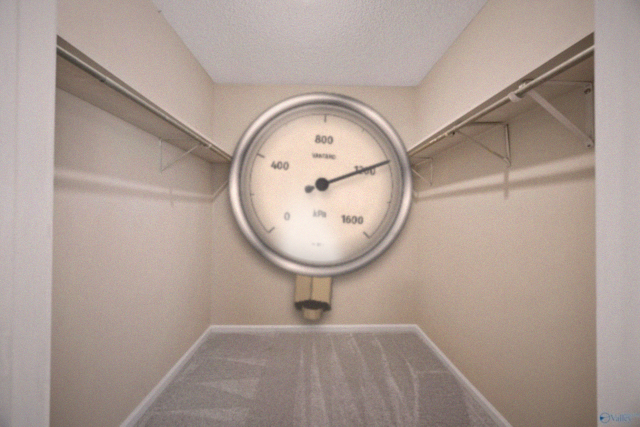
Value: {"value": 1200, "unit": "kPa"}
